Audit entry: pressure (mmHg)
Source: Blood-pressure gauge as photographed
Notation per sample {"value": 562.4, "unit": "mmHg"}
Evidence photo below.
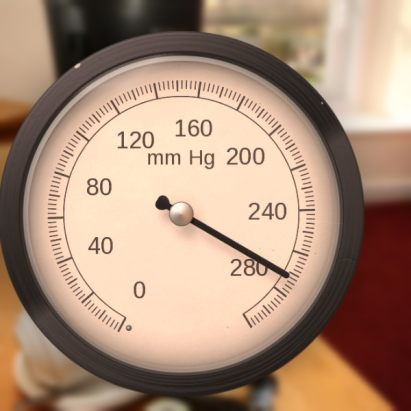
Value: {"value": 272, "unit": "mmHg"}
